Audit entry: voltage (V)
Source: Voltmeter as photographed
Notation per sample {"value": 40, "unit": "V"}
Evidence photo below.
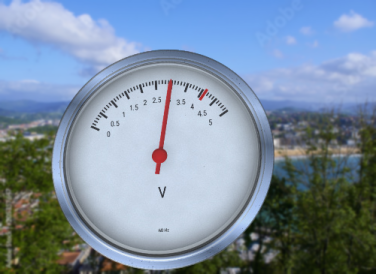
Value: {"value": 3, "unit": "V"}
